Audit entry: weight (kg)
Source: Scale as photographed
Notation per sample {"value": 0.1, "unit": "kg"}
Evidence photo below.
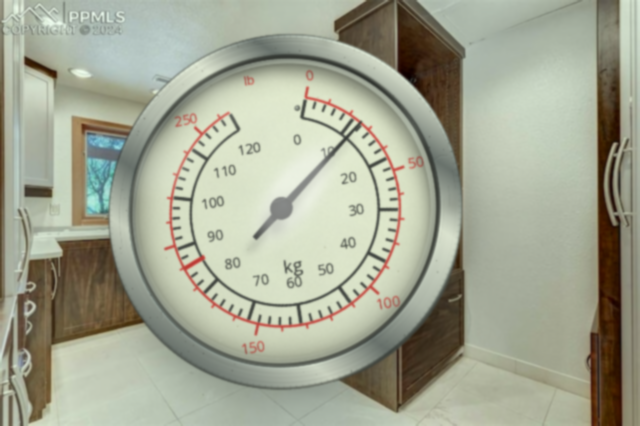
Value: {"value": 12, "unit": "kg"}
